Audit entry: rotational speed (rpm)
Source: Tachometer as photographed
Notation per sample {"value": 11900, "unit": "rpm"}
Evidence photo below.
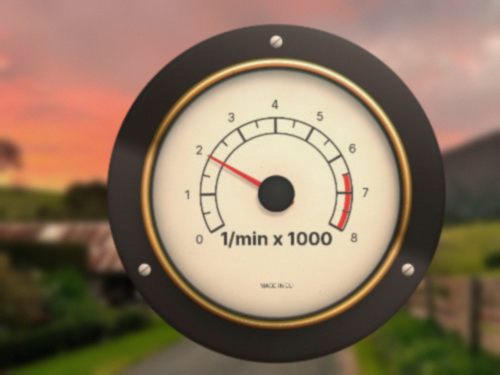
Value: {"value": 2000, "unit": "rpm"}
